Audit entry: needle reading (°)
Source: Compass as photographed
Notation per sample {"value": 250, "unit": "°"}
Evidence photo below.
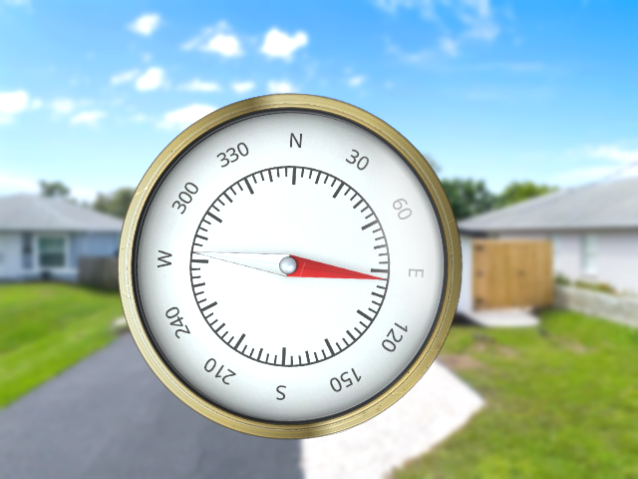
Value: {"value": 95, "unit": "°"}
